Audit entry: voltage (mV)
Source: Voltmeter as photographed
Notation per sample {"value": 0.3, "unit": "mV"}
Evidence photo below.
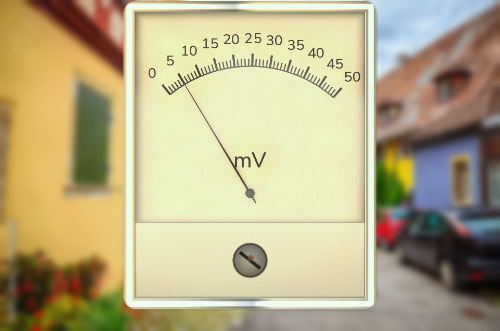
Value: {"value": 5, "unit": "mV"}
